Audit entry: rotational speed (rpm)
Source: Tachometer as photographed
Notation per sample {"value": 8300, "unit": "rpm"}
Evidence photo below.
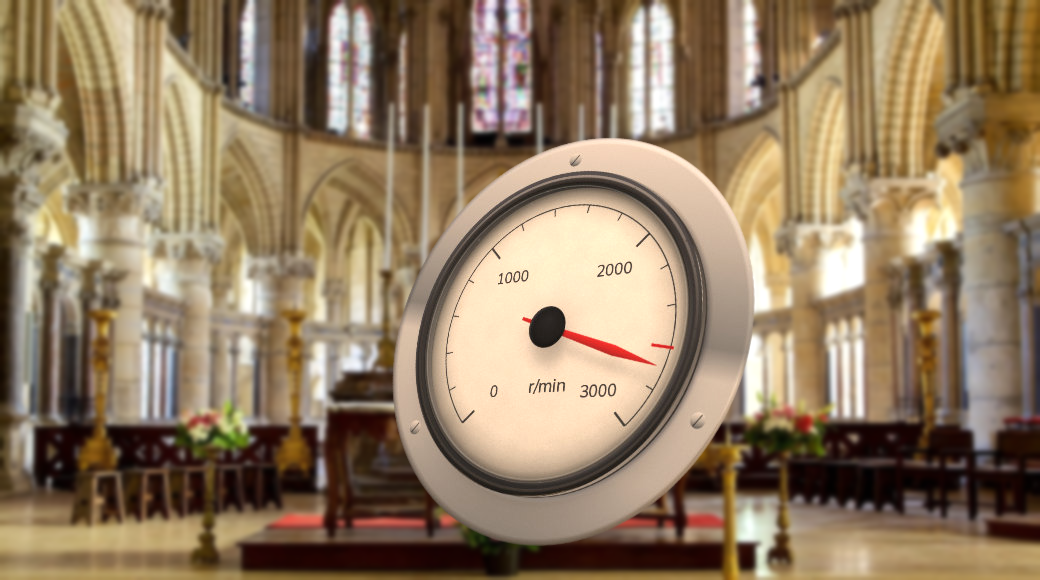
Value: {"value": 2700, "unit": "rpm"}
